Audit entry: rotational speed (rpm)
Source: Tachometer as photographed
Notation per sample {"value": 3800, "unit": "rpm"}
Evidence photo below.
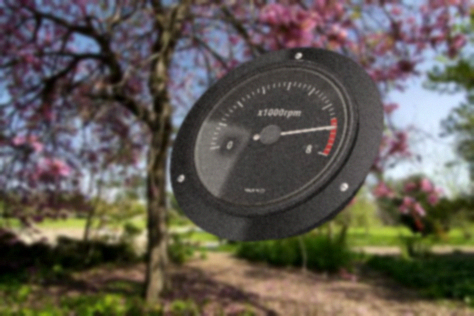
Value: {"value": 7000, "unit": "rpm"}
